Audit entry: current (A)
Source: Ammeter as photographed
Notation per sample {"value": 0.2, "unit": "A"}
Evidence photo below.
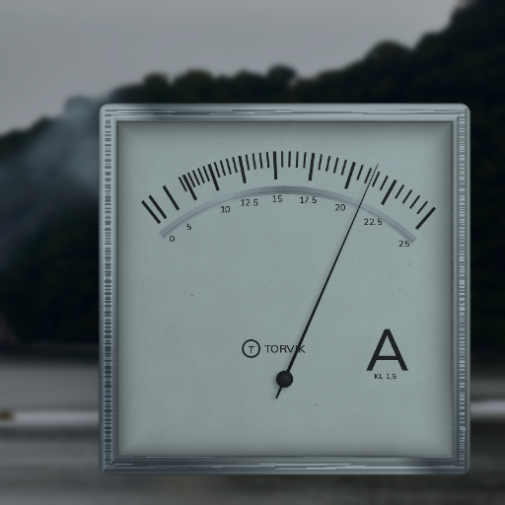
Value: {"value": 21.25, "unit": "A"}
